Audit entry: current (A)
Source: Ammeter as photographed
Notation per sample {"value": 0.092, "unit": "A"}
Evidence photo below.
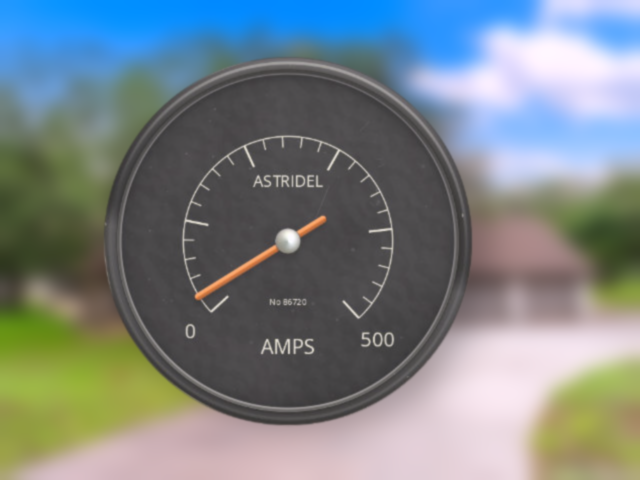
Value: {"value": 20, "unit": "A"}
